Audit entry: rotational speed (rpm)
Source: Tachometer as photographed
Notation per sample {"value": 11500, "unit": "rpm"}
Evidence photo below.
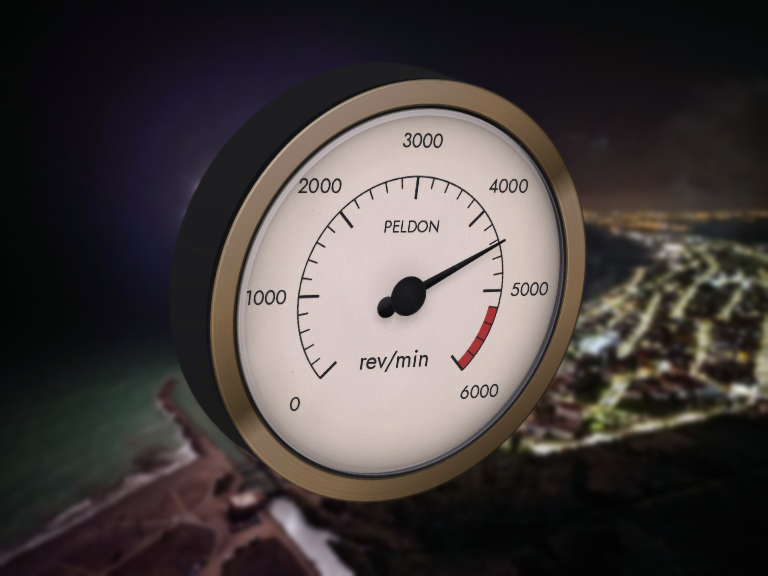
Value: {"value": 4400, "unit": "rpm"}
